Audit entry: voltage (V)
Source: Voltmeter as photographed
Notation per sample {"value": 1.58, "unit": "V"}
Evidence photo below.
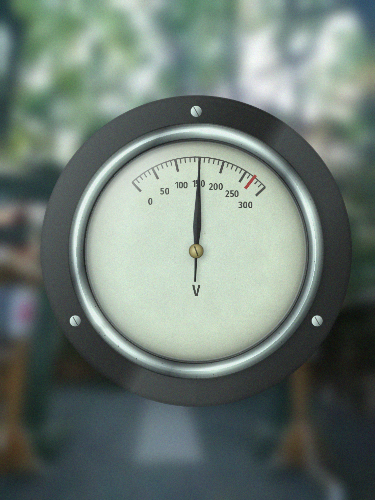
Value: {"value": 150, "unit": "V"}
